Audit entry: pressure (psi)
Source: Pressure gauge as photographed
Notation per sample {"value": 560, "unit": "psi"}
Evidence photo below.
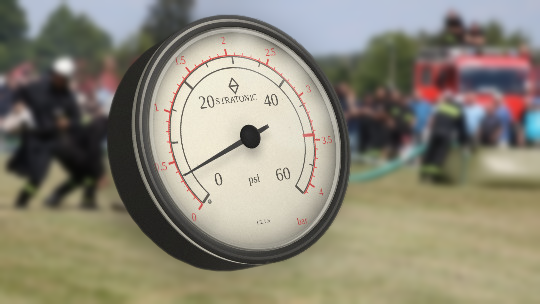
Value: {"value": 5, "unit": "psi"}
